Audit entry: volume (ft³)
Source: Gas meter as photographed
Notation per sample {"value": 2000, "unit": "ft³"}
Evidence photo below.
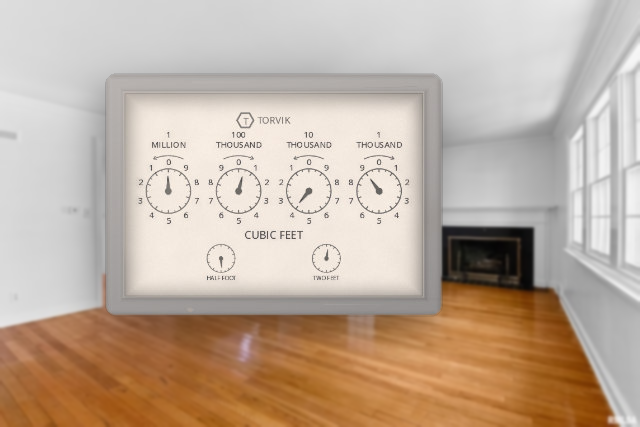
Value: {"value": 3900, "unit": "ft³"}
